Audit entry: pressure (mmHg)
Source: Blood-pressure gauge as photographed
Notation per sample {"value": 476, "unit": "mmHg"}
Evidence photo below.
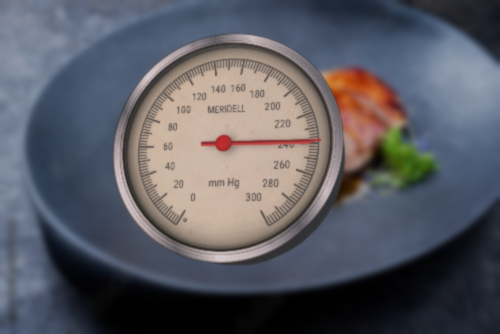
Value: {"value": 240, "unit": "mmHg"}
